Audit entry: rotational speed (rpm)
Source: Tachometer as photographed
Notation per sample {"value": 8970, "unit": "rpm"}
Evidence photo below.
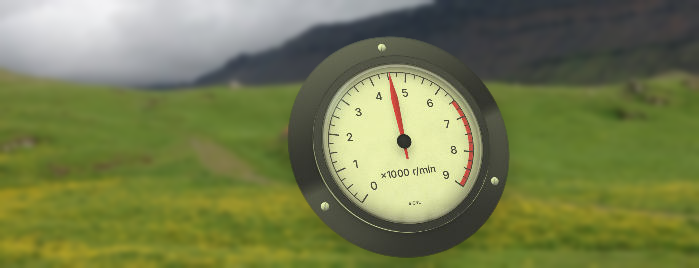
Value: {"value": 4500, "unit": "rpm"}
